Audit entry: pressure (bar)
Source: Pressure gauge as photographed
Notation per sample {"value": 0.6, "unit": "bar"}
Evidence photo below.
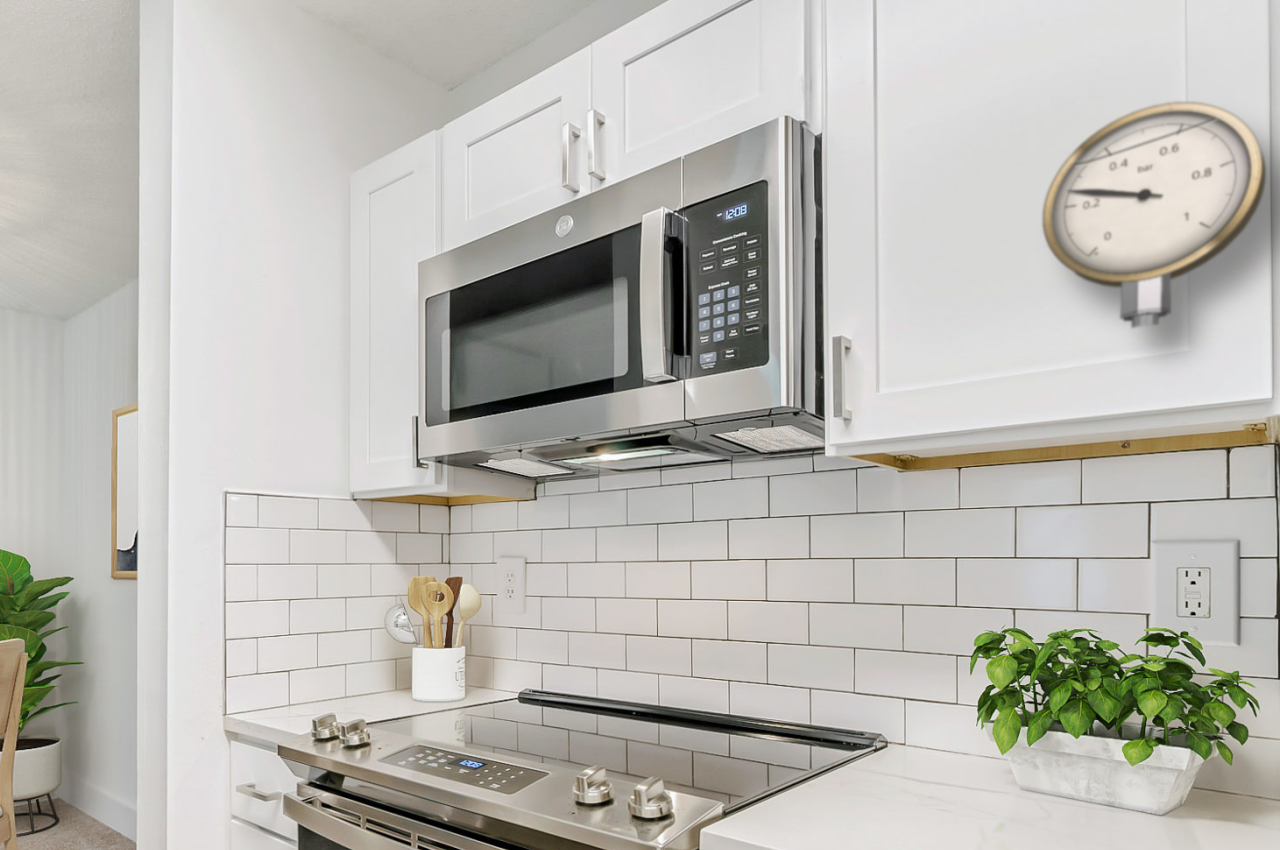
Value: {"value": 0.25, "unit": "bar"}
